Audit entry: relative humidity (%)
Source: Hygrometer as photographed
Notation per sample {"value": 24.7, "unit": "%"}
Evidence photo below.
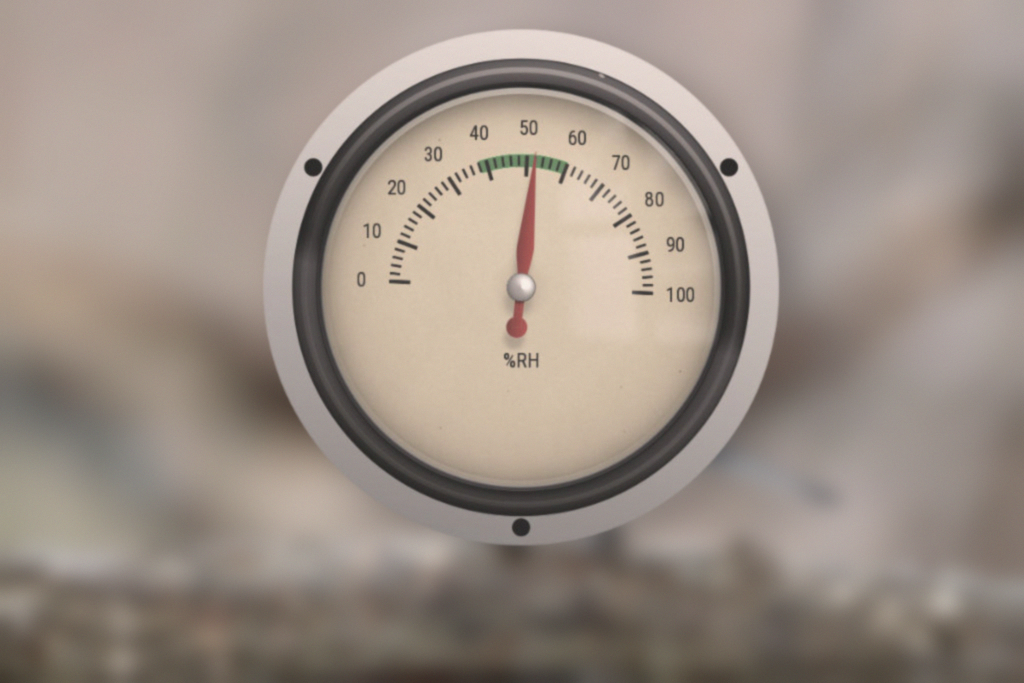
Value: {"value": 52, "unit": "%"}
